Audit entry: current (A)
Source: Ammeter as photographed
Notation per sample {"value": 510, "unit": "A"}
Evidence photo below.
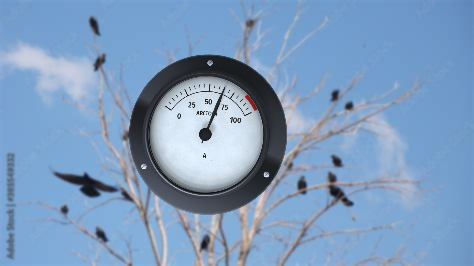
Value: {"value": 65, "unit": "A"}
